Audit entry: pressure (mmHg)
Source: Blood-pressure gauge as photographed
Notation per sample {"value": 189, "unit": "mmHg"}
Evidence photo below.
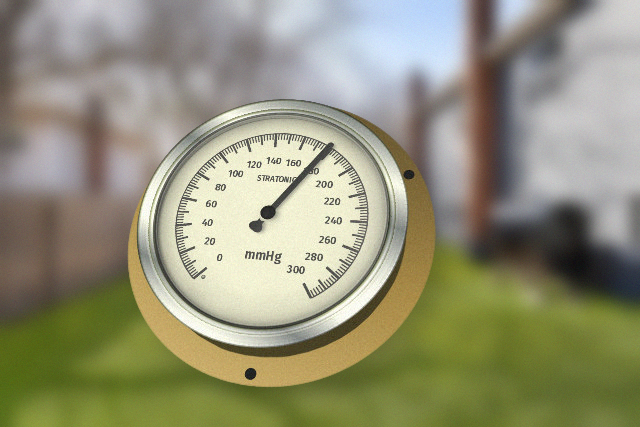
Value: {"value": 180, "unit": "mmHg"}
